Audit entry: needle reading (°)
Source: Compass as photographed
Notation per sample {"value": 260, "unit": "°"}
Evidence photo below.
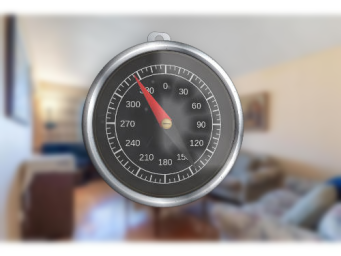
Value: {"value": 325, "unit": "°"}
